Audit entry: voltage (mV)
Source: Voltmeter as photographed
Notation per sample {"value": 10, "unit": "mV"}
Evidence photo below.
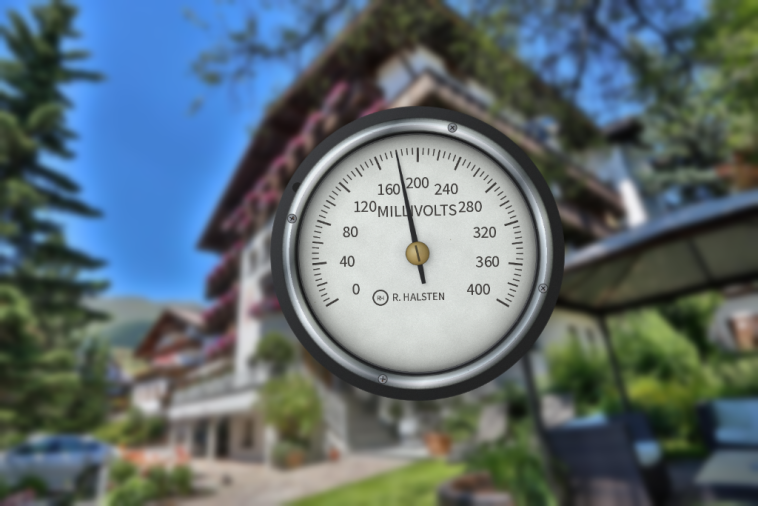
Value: {"value": 180, "unit": "mV"}
